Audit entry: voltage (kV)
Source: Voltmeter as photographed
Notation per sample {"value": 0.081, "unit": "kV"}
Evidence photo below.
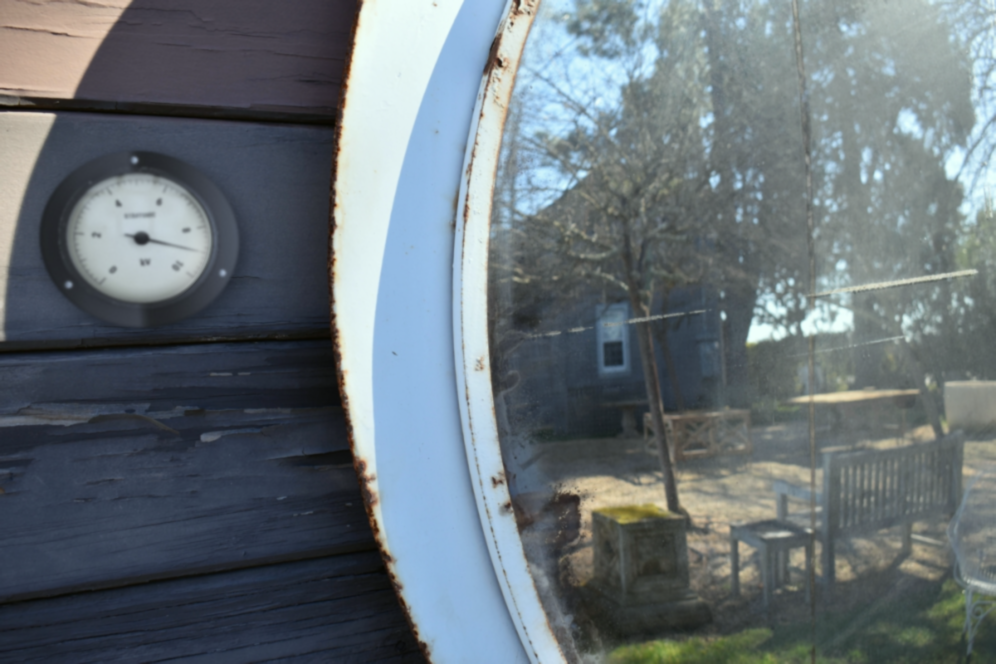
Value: {"value": 9, "unit": "kV"}
